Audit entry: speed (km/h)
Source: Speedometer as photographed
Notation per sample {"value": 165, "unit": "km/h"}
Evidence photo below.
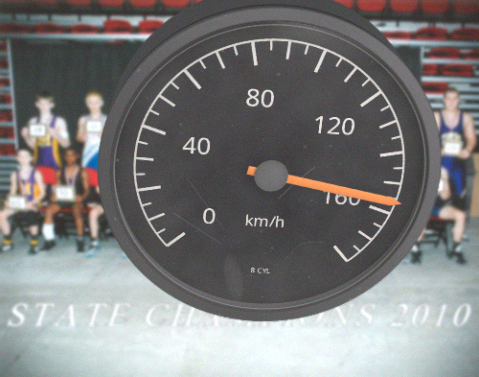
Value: {"value": 155, "unit": "km/h"}
